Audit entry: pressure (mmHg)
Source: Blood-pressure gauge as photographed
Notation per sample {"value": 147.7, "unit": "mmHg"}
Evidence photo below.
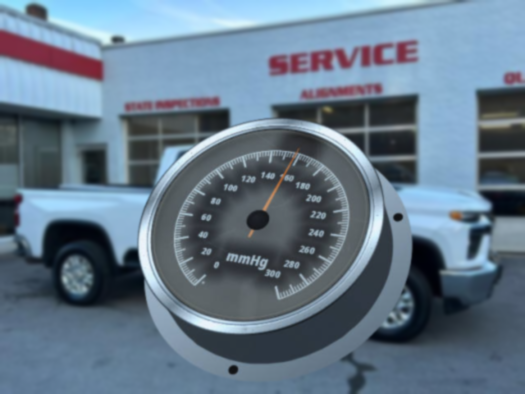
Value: {"value": 160, "unit": "mmHg"}
